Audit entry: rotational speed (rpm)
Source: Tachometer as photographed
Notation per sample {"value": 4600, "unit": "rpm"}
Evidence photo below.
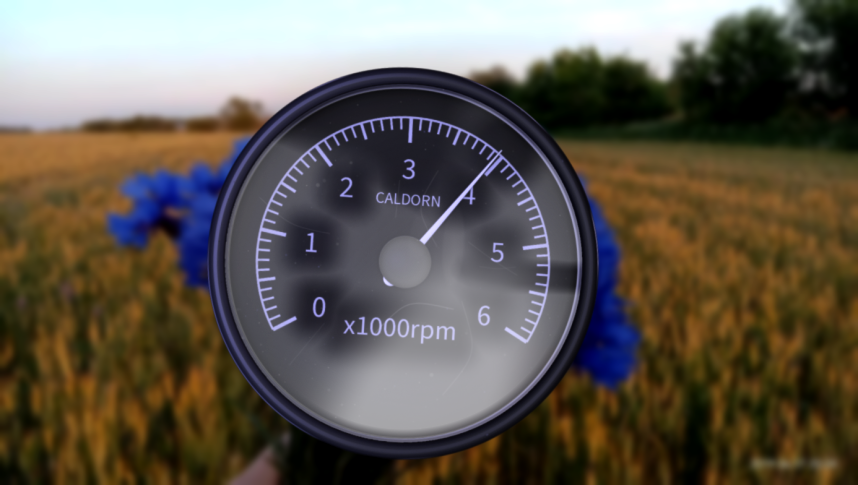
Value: {"value": 3950, "unit": "rpm"}
